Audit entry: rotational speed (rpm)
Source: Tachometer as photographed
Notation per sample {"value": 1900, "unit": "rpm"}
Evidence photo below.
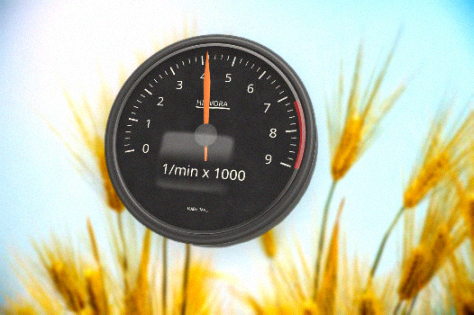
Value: {"value": 4200, "unit": "rpm"}
